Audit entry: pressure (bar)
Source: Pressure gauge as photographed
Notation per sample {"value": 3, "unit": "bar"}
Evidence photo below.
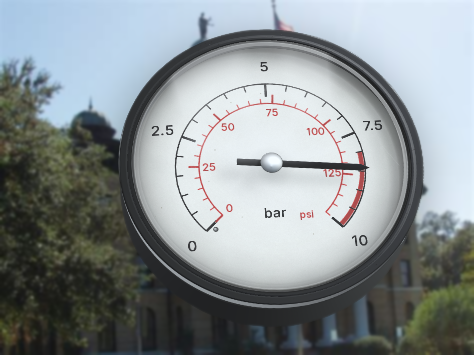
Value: {"value": 8.5, "unit": "bar"}
